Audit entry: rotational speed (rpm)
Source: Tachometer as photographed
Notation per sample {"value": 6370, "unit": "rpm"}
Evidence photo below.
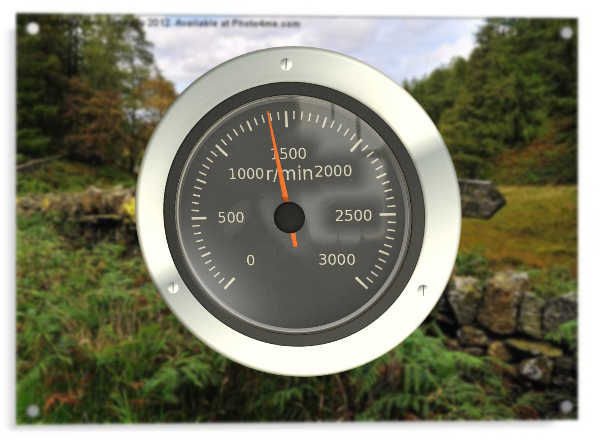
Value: {"value": 1400, "unit": "rpm"}
